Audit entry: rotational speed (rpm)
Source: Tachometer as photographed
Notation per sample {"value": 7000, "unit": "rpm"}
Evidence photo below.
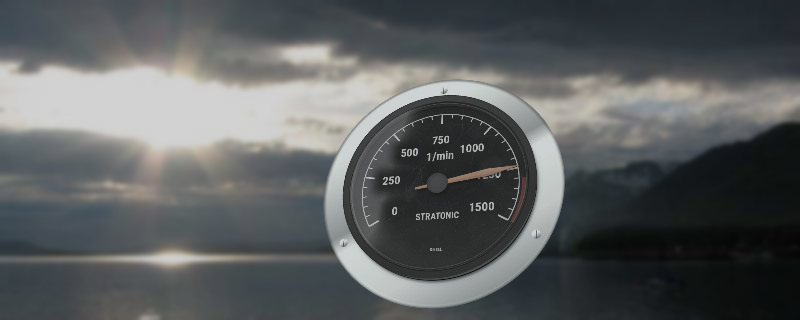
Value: {"value": 1250, "unit": "rpm"}
